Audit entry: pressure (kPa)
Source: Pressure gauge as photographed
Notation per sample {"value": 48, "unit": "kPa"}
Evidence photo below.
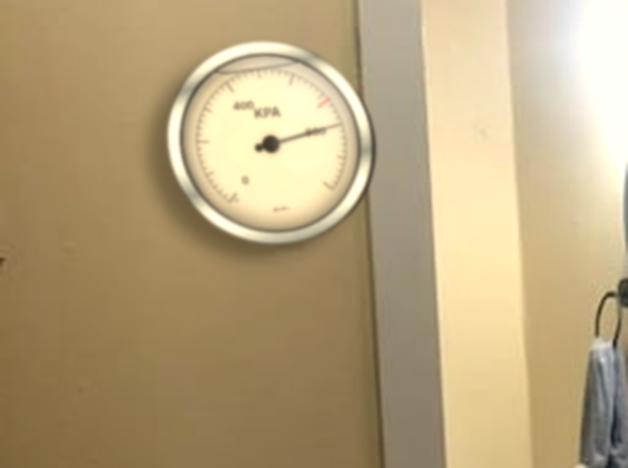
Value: {"value": 800, "unit": "kPa"}
